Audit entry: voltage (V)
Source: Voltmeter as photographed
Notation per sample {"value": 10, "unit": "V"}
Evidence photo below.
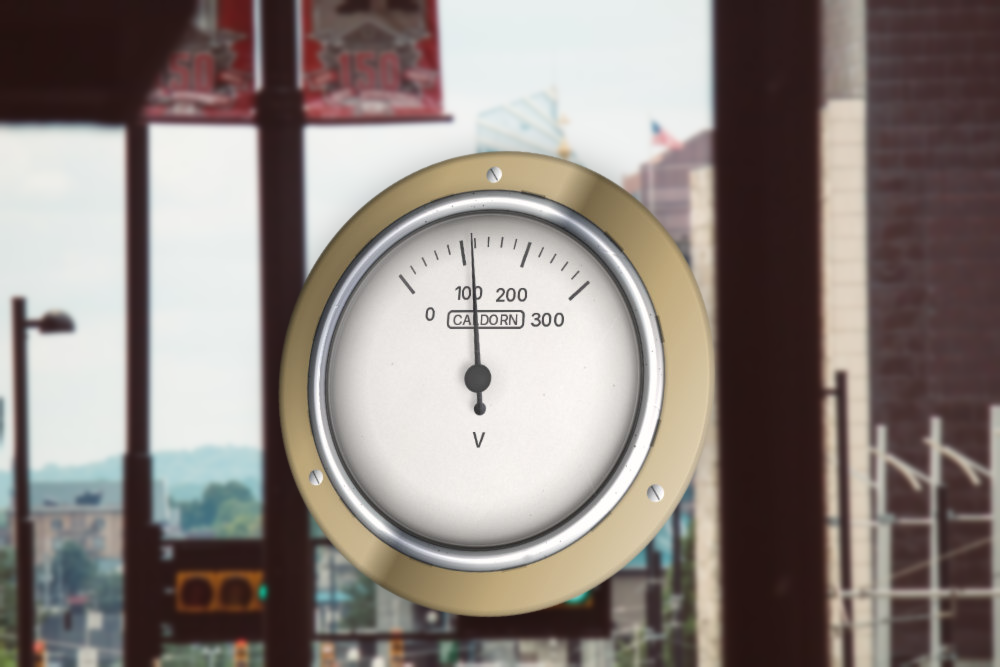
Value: {"value": 120, "unit": "V"}
